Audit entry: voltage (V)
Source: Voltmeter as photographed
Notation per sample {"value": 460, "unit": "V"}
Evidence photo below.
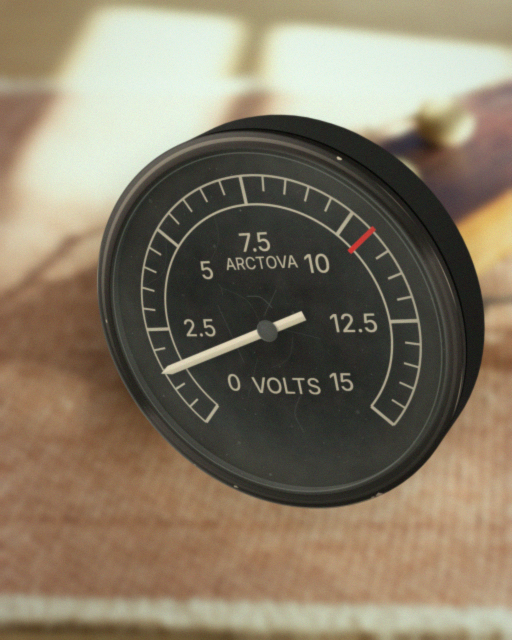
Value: {"value": 1.5, "unit": "V"}
